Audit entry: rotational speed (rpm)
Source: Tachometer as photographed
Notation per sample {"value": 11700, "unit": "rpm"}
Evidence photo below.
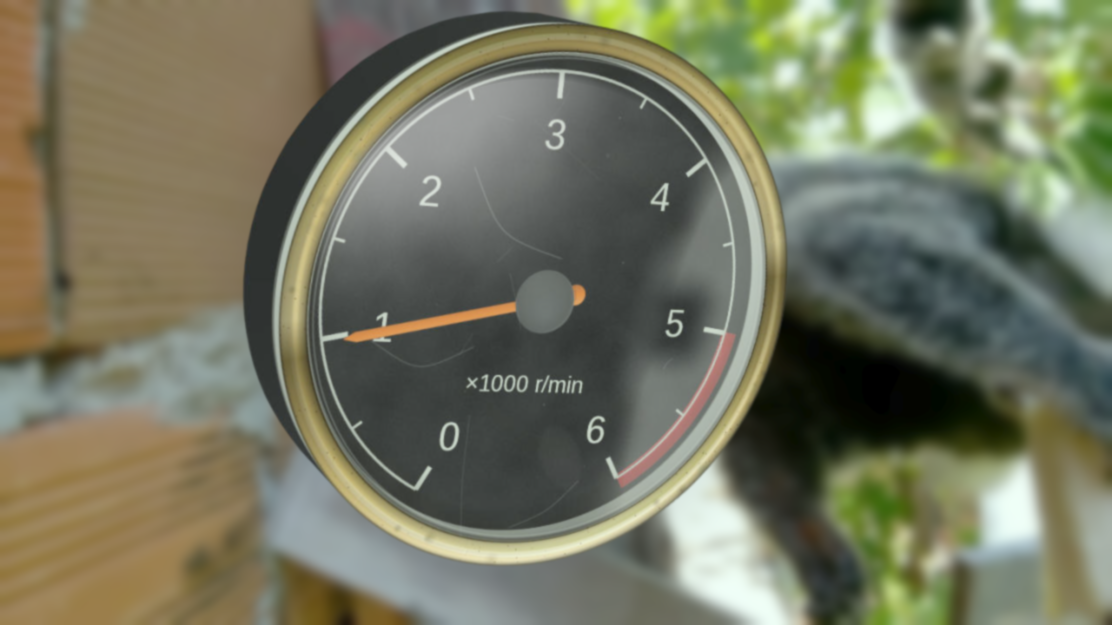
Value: {"value": 1000, "unit": "rpm"}
